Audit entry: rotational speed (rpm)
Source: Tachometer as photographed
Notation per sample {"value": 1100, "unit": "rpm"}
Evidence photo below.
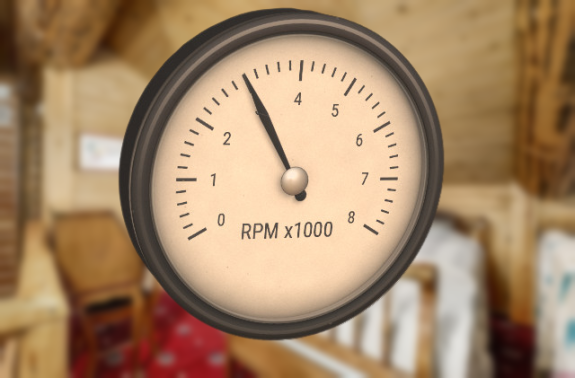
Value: {"value": 3000, "unit": "rpm"}
